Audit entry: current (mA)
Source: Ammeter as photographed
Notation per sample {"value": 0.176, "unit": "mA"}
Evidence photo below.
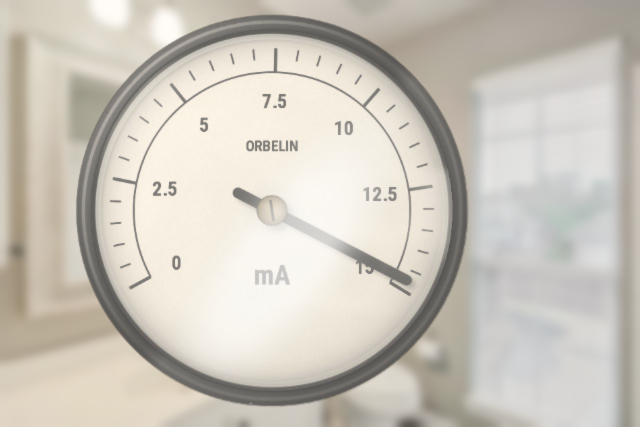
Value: {"value": 14.75, "unit": "mA"}
